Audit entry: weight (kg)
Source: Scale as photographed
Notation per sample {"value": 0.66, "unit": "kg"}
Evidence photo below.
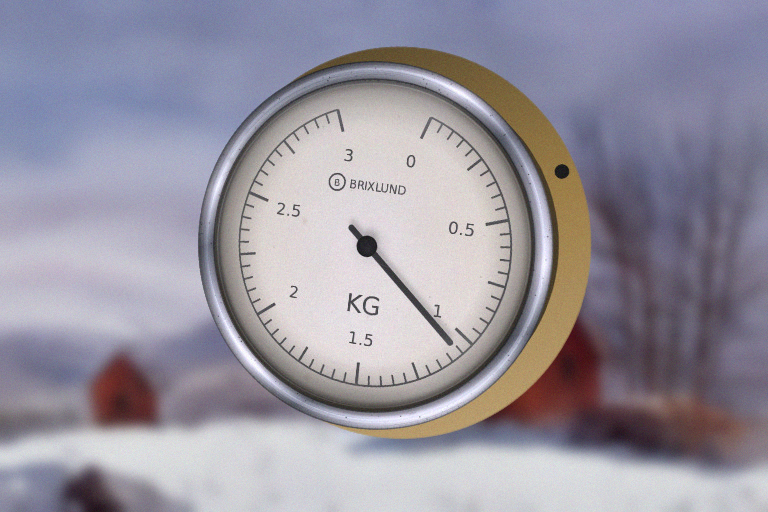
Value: {"value": 1.05, "unit": "kg"}
